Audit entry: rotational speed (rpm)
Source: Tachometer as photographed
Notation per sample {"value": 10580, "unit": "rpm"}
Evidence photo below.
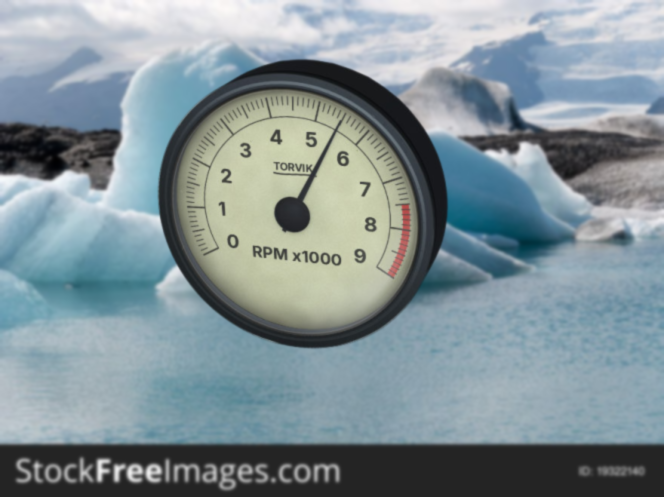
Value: {"value": 5500, "unit": "rpm"}
